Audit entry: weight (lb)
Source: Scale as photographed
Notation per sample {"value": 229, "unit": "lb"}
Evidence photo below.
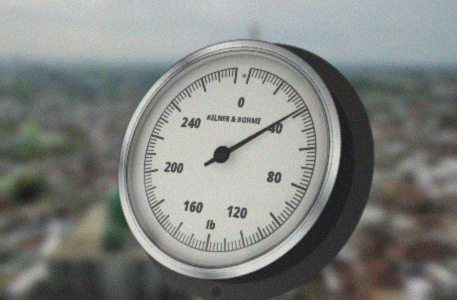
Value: {"value": 40, "unit": "lb"}
